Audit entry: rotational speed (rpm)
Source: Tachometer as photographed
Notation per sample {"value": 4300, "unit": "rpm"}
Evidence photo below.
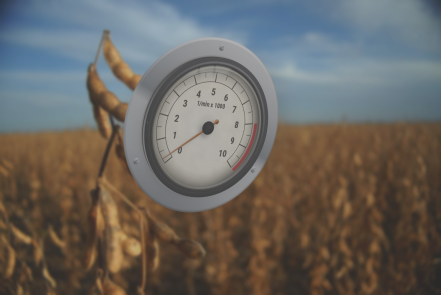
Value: {"value": 250, "unit": "rpm"}
